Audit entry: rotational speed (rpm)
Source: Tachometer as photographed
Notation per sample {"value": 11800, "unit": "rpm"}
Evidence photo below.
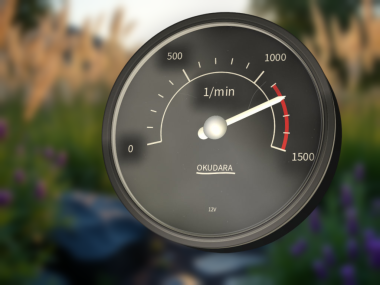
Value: {"value": 1200, "unit": "rpm"}
